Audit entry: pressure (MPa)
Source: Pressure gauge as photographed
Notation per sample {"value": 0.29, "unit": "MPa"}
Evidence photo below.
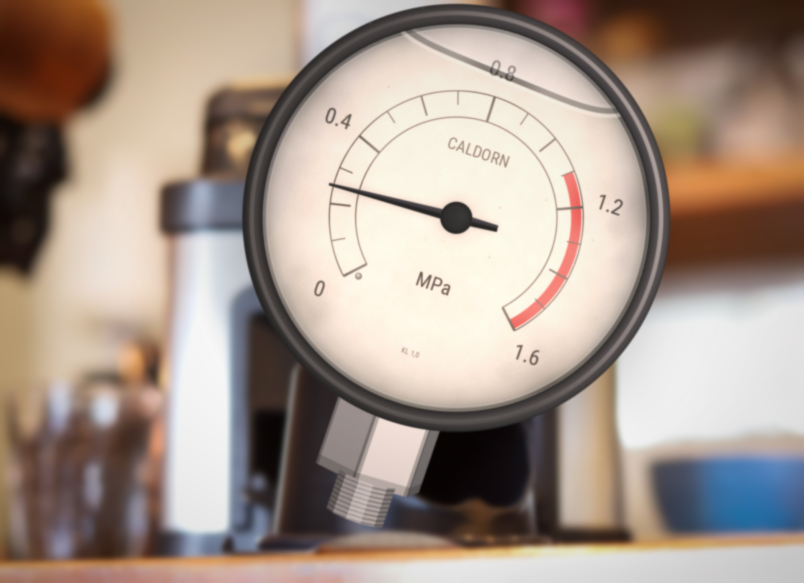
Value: {"value": 0.25, "unit": "MPa"}
